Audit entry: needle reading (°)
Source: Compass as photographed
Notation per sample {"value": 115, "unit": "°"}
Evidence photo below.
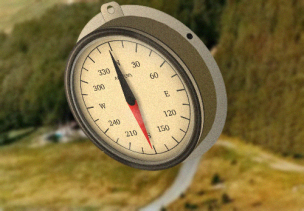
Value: {"value": 180, "unit": "°"}
